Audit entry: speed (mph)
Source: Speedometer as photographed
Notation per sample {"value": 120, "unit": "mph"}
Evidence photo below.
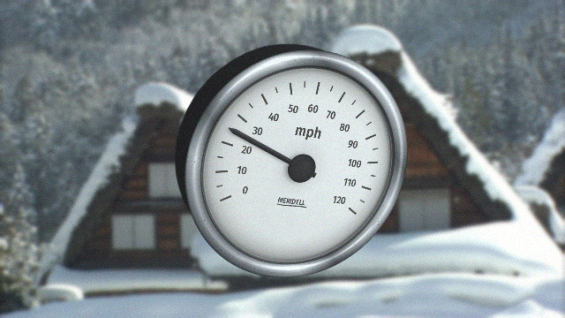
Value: {"value": 25, "unit": "mph"}
